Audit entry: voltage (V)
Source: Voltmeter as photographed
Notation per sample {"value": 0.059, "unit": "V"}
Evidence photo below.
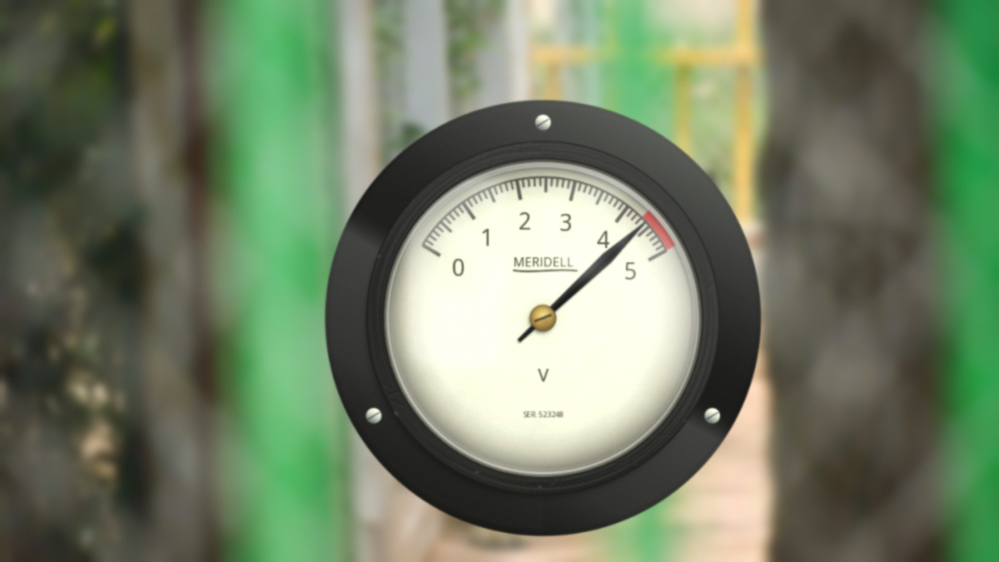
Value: {"value": 4.4, "unit": "V"}
